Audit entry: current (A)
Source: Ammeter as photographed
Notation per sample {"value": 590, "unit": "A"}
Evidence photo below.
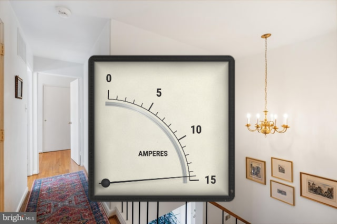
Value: {"value": 14.5, "unit": "A"}
